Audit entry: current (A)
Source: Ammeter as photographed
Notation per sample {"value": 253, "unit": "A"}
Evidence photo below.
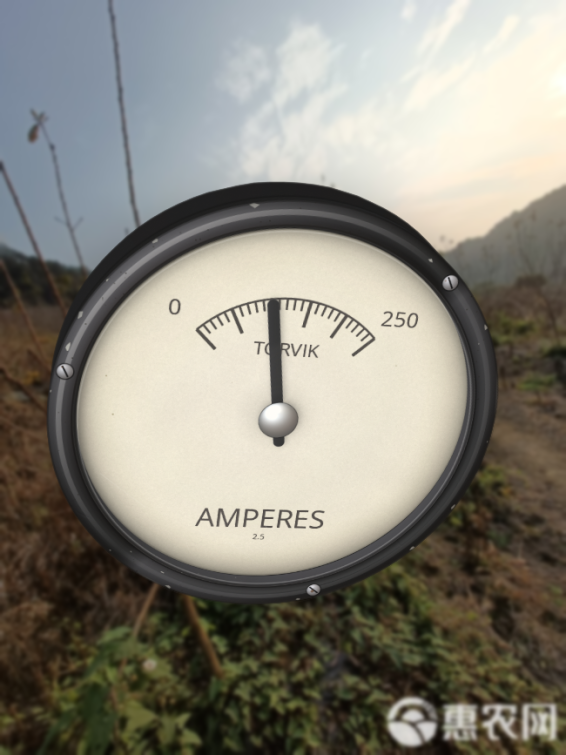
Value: {"value": 100, "unit": "A"}
